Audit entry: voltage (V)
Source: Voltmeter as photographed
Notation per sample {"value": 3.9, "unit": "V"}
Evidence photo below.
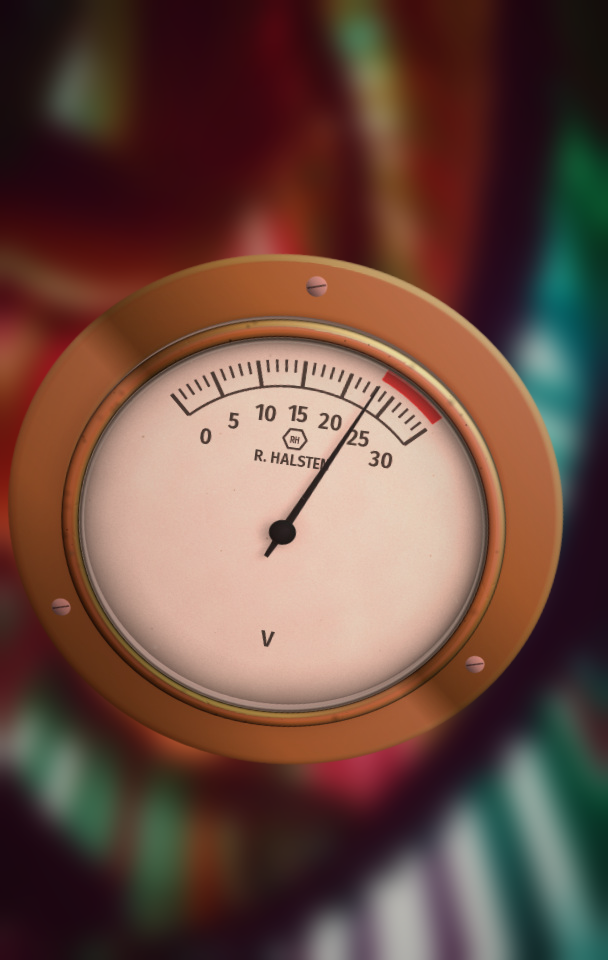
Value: {"value": 23, "unit": "V"}
